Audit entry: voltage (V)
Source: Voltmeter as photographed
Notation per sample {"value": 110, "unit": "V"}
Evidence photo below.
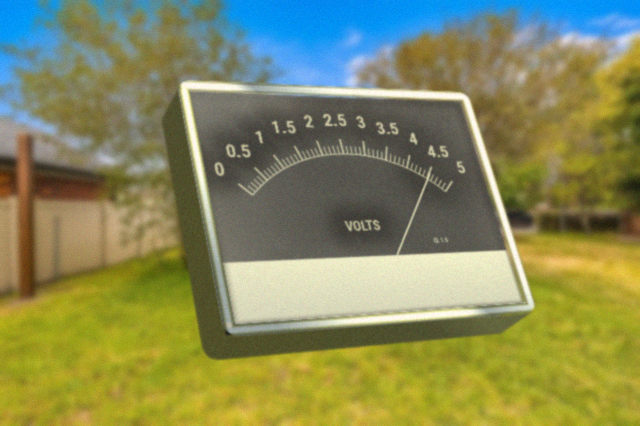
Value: {"value": 4.5, "unit": "V"}
